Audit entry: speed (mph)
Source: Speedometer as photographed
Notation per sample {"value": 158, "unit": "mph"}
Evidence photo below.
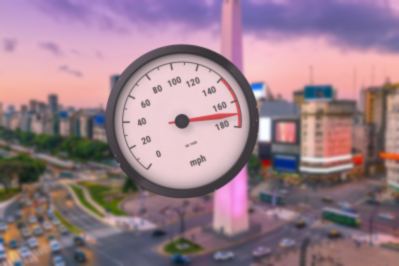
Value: {"value": 170, "unit": "mph"}
